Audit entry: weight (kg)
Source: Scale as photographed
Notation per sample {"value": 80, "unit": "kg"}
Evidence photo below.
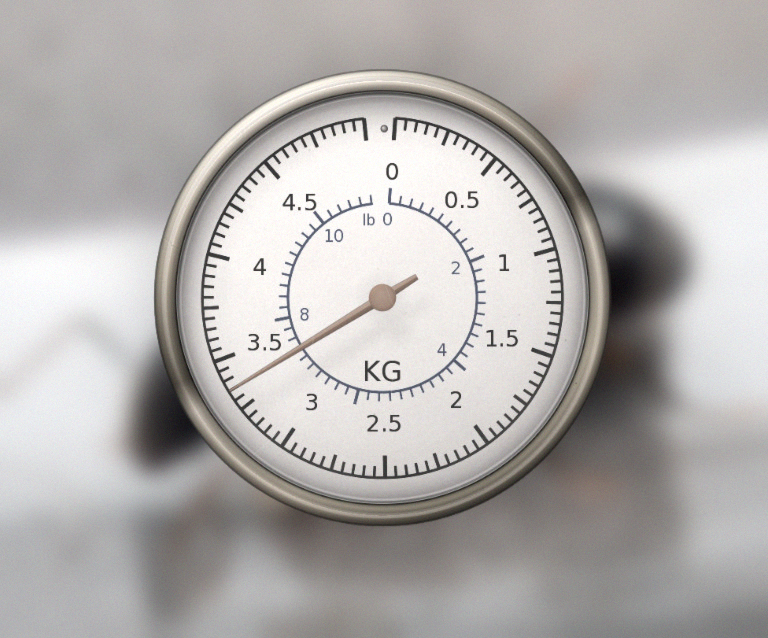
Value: {"value": 3.35, "unit": "kg"}
